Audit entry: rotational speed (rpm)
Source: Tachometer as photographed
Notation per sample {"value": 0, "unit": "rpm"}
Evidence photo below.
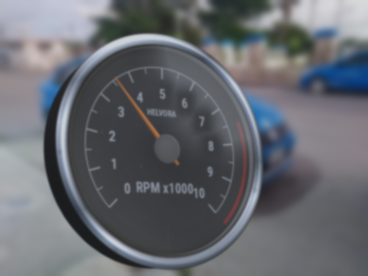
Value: {"value": 3500, "unit": "rpm"}
